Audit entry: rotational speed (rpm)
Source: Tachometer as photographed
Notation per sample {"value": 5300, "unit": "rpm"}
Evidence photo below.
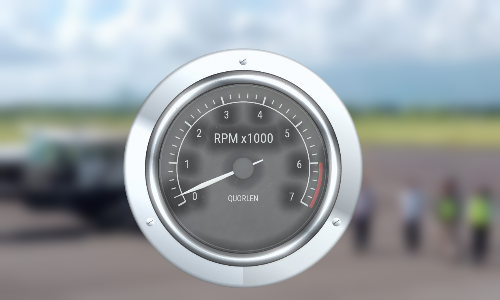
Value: {"value": 200, "unit": "rpm"}
